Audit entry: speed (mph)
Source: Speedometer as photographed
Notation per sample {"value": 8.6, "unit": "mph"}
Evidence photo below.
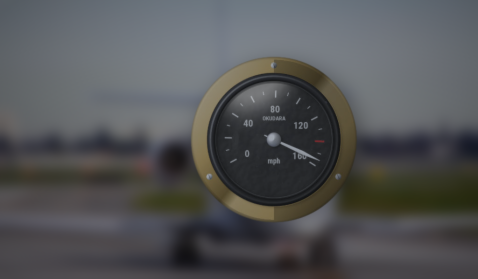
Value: {"value": 155, "unit": "mph"}
